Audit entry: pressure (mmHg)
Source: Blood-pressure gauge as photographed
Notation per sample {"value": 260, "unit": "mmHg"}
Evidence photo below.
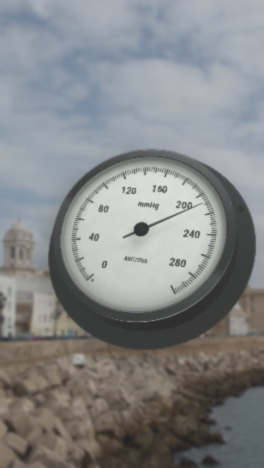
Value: {"value": 210, "unit": "mmHg"}
